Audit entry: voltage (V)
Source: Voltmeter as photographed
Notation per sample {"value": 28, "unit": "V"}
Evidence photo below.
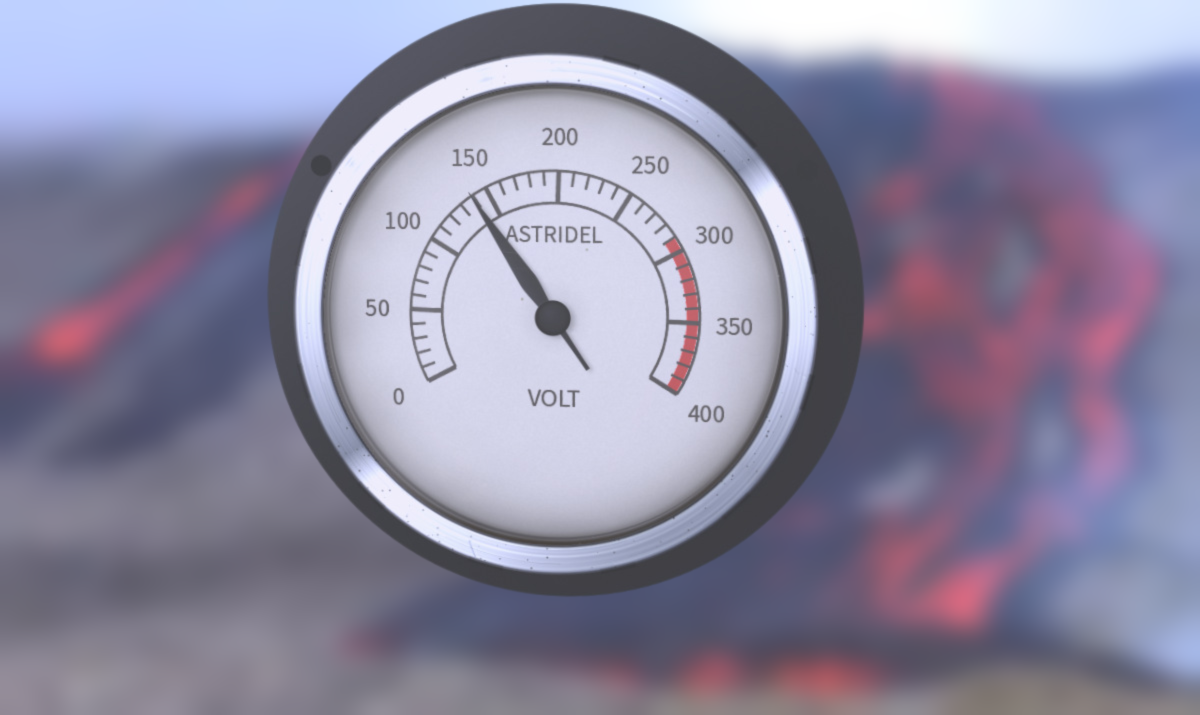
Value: {"value": 140, "unit": "V"}
